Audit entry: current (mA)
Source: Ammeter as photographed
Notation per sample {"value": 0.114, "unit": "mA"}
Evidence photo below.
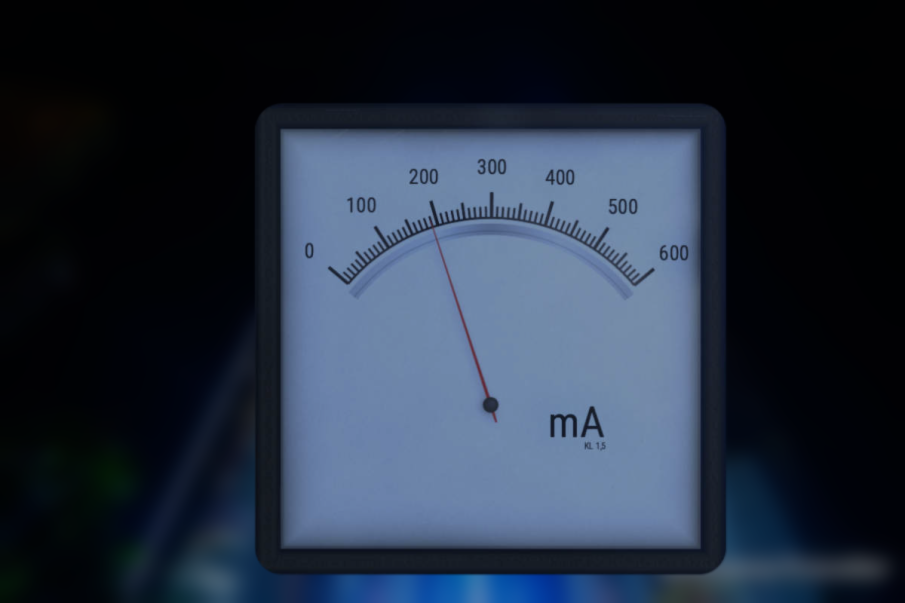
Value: {"value": 190, "unit": "mA"}
